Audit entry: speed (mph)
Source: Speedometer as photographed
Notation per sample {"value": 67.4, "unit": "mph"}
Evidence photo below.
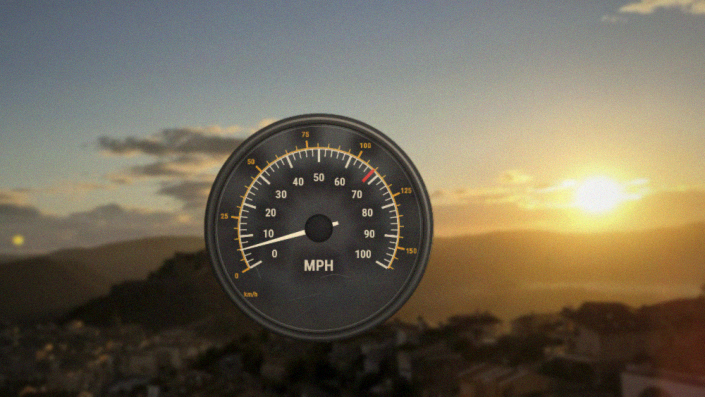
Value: {"value": 6, "unit": "mph"}
